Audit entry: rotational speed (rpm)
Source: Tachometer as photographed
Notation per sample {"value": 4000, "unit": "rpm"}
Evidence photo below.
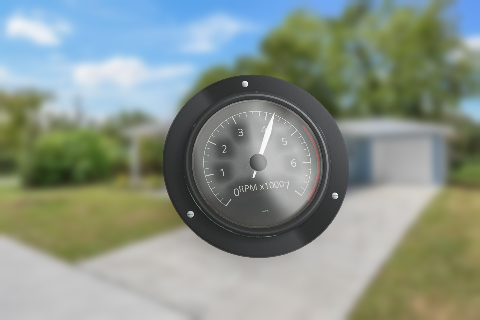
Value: {"value": 4200, "unit": "rpm"}
